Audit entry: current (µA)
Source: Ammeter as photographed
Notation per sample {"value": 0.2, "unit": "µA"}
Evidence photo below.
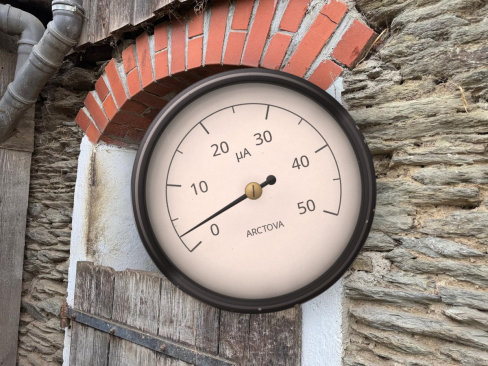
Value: {"value": 2.5, "unit": "µA"}
